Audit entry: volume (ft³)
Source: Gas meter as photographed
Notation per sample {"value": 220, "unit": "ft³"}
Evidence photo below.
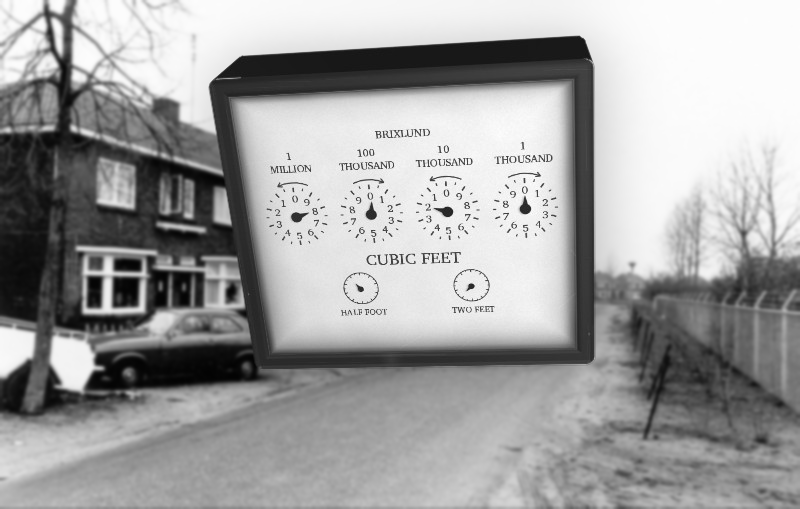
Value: {"value": 802000, "unit": "ft³"}
